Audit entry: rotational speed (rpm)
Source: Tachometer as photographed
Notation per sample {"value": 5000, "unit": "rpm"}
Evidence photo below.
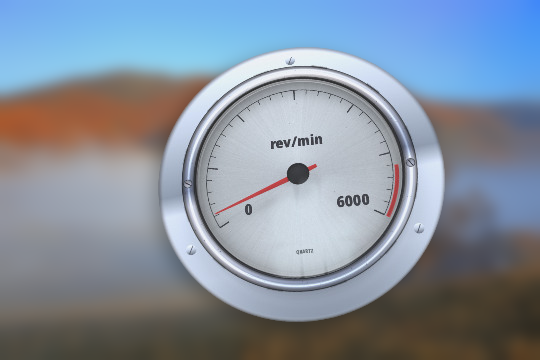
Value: {"value": 200, "unit": "rpm"}
